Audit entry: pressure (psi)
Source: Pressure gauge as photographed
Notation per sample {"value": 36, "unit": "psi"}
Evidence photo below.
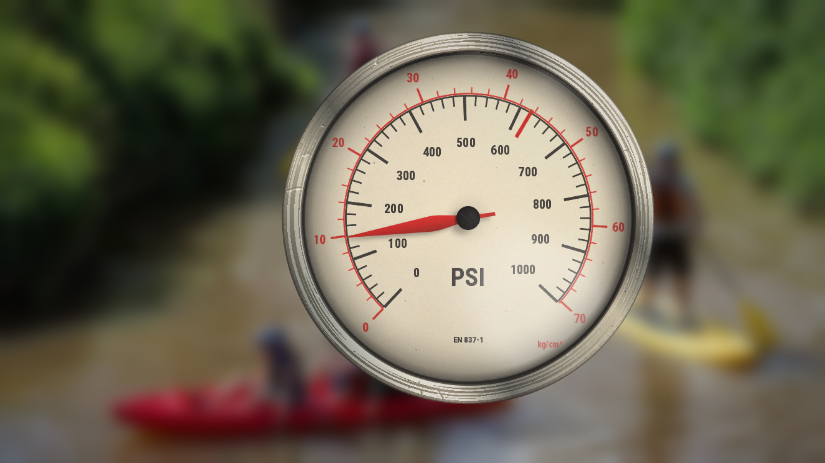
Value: {"value": 140, "unit": "psi"}
